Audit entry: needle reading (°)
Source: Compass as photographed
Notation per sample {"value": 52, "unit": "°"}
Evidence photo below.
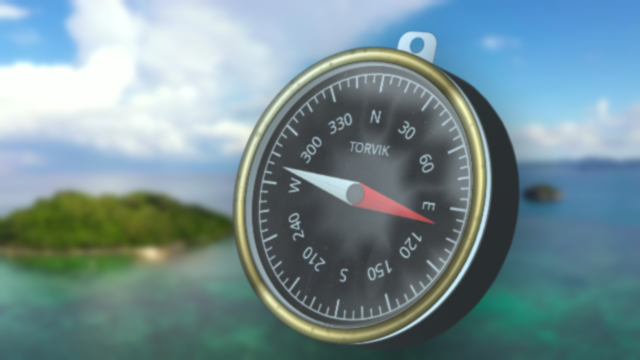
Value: {"value": 100, "unit": "°"}
